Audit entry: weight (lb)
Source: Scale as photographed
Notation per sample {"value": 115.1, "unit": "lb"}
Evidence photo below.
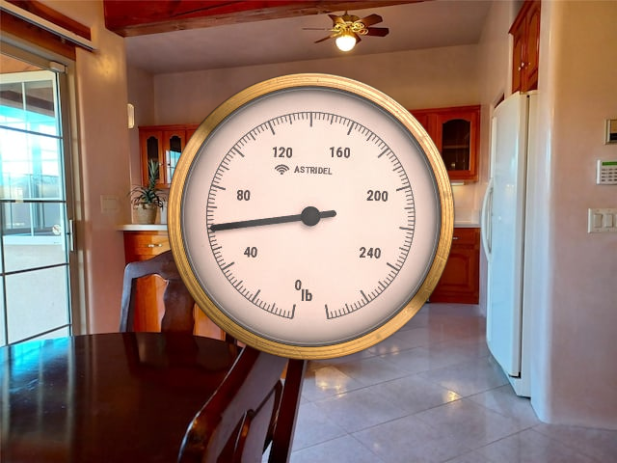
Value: {"value": 60, "unit": "lb"}
